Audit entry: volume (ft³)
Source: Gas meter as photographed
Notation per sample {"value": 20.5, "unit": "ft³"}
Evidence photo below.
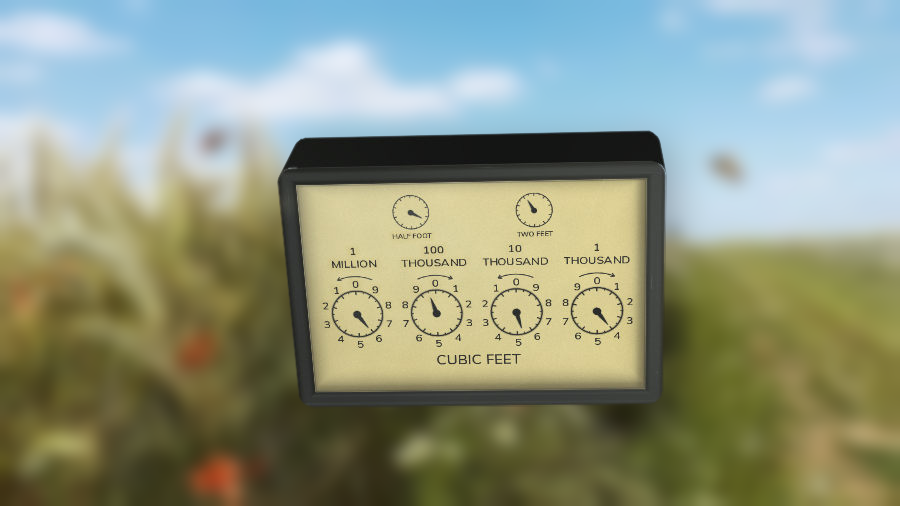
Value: {"value": 595400, "unit": "ft³"}
